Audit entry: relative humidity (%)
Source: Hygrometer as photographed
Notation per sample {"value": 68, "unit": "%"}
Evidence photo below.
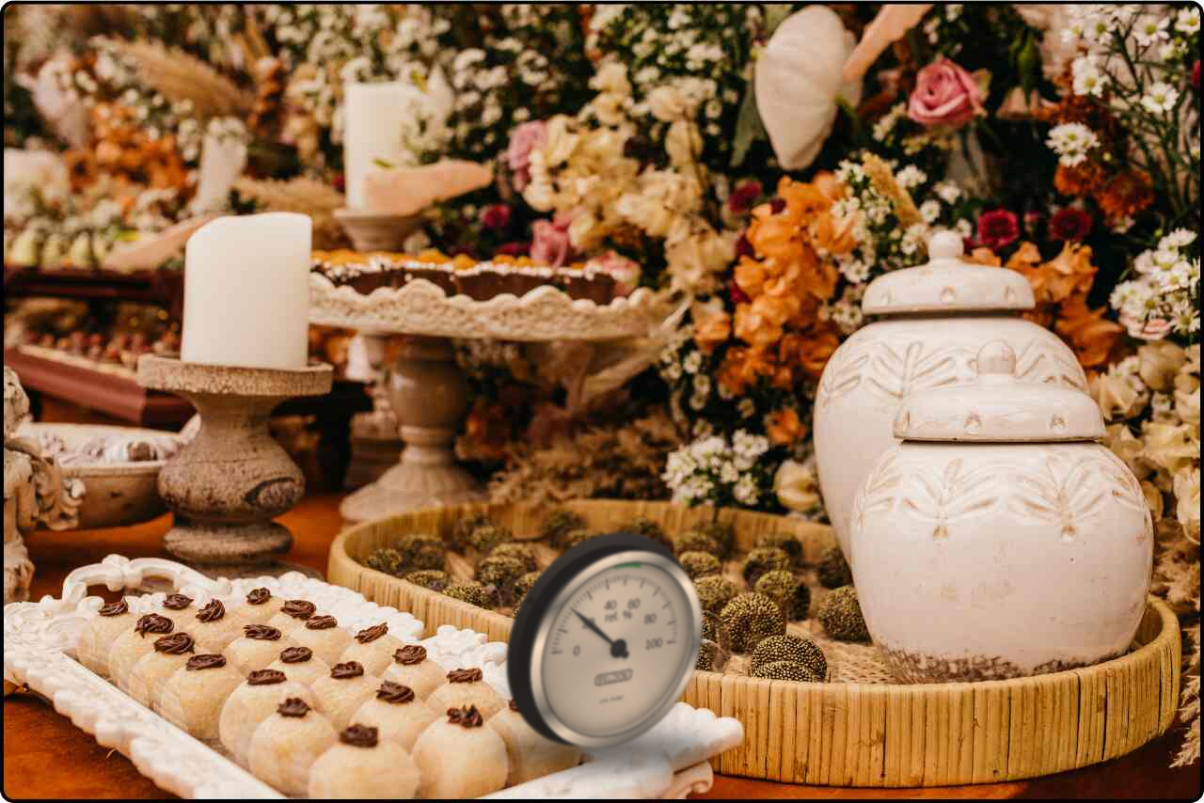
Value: {"value": 20, "unit": "%"}
